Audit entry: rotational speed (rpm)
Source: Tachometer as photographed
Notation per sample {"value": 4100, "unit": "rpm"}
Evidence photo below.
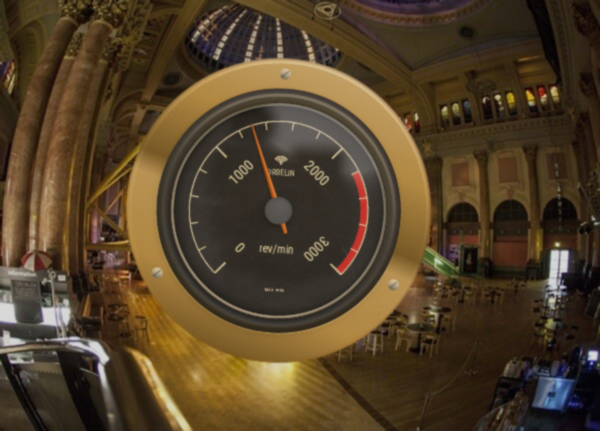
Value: {"value": 1300, "unit": "rpm"}
